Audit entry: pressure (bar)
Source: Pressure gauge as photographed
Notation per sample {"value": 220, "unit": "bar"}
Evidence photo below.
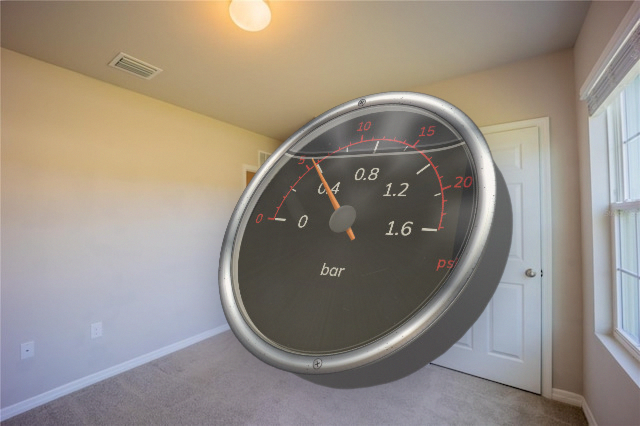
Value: {"value": 0.4, "unit": "bar"}
